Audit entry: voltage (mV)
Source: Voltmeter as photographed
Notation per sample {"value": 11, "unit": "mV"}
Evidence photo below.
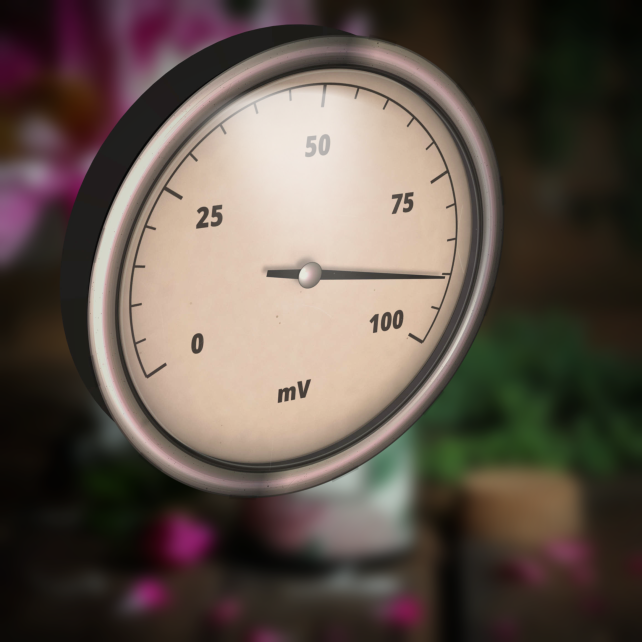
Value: {"value": 90, "unit": "mV"}
